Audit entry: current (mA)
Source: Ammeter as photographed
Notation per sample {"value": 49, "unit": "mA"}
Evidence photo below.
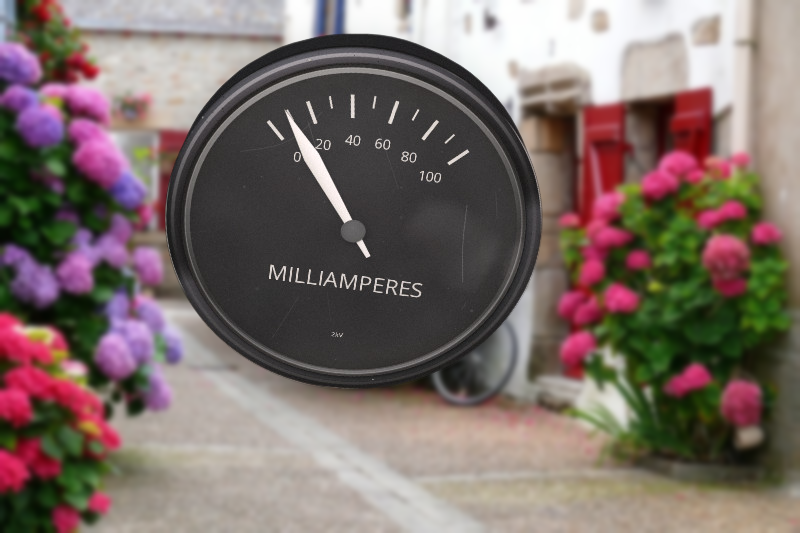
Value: {"value": 10, "unit": "mA"}
